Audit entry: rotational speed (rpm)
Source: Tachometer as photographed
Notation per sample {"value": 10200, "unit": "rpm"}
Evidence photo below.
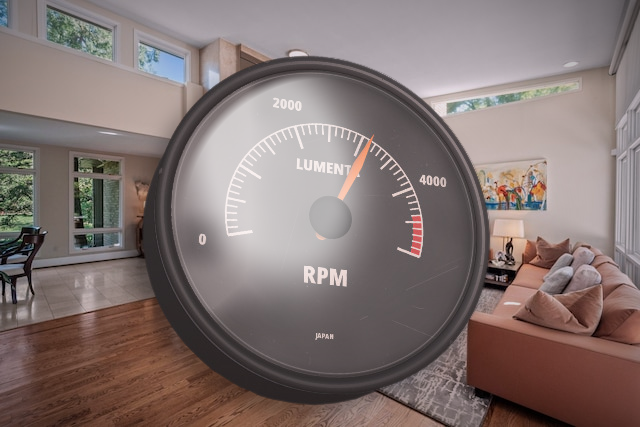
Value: {"value": 3100, "unit": "rpm"}
